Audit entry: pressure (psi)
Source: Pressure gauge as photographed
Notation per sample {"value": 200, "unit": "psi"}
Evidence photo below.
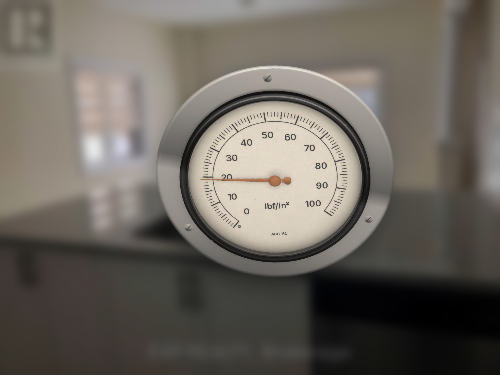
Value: {"value": 20, "unit": "psi"}
